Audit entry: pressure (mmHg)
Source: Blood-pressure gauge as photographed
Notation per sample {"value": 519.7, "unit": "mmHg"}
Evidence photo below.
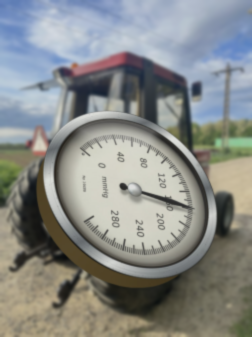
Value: {"value": 160, "unit": "mmHg"}
